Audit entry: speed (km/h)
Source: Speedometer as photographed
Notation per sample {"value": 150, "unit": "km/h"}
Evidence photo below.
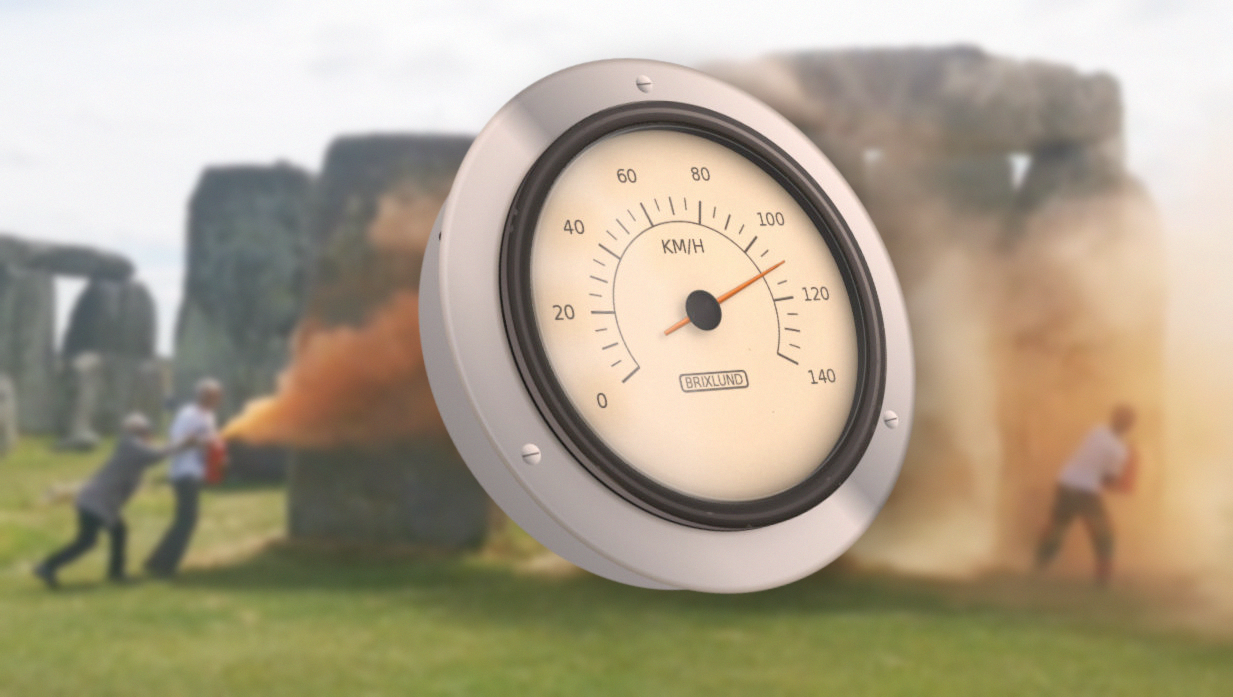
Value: {"value": 110, "unit": "km/h"}
